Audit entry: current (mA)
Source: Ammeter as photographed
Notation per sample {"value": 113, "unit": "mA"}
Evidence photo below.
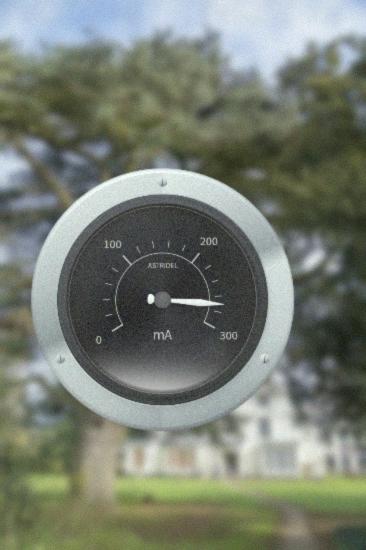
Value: {"value": 270, "unit": "mA"}
